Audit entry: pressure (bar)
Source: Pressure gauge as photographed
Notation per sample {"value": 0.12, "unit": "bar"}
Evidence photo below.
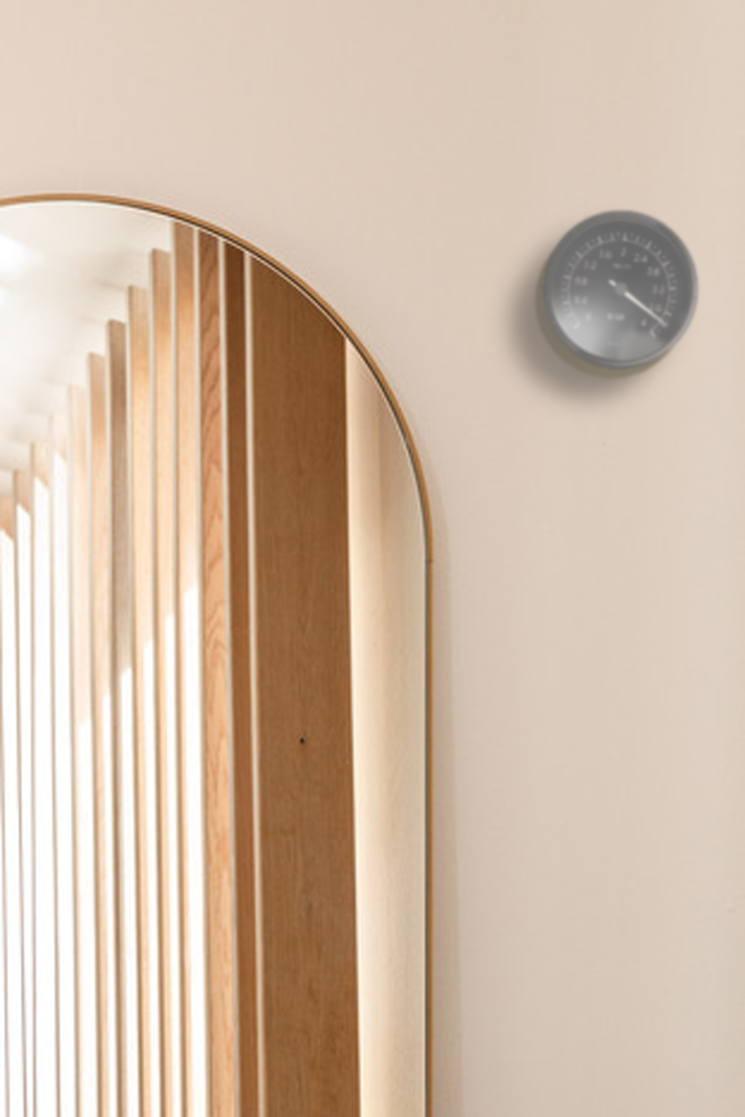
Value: {"value": 3.8, "unit": "bar"}
